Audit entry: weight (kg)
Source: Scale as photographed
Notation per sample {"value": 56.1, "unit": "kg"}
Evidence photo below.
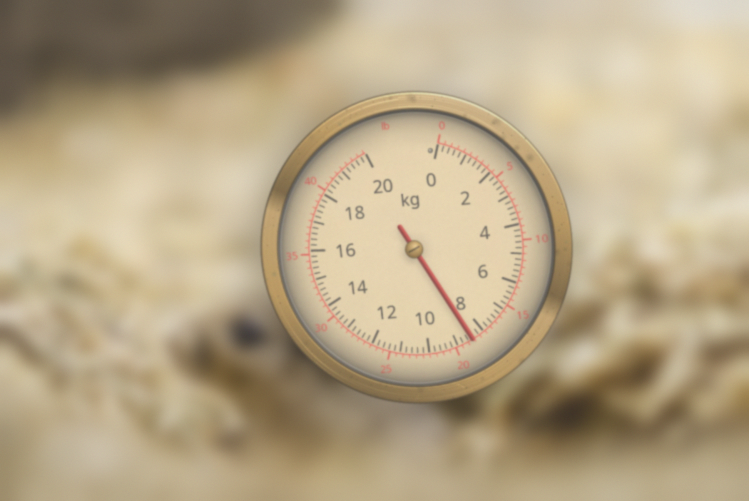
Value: {"value": 8.4, "unit": "kg"}
